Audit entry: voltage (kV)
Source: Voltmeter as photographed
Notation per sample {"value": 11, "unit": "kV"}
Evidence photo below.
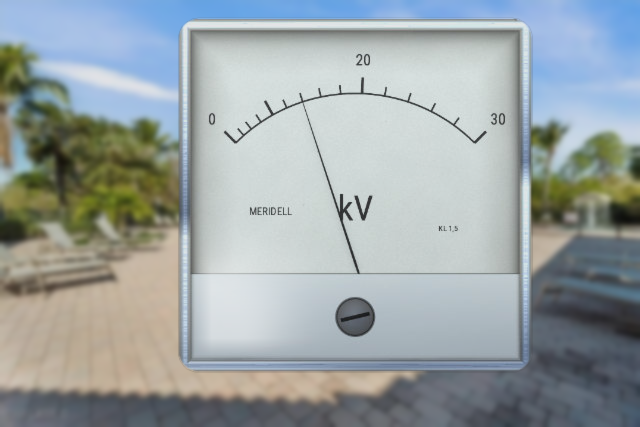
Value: {"value": 14, "unit": "kV"}
